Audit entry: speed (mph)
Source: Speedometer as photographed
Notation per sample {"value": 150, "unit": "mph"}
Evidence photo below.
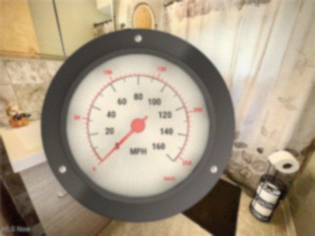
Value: {"value": 0, "unit": "mph"}
